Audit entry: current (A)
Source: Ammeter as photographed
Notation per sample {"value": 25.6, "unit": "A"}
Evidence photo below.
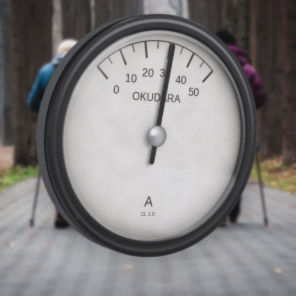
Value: {"value": 30, "unit": "A"}
